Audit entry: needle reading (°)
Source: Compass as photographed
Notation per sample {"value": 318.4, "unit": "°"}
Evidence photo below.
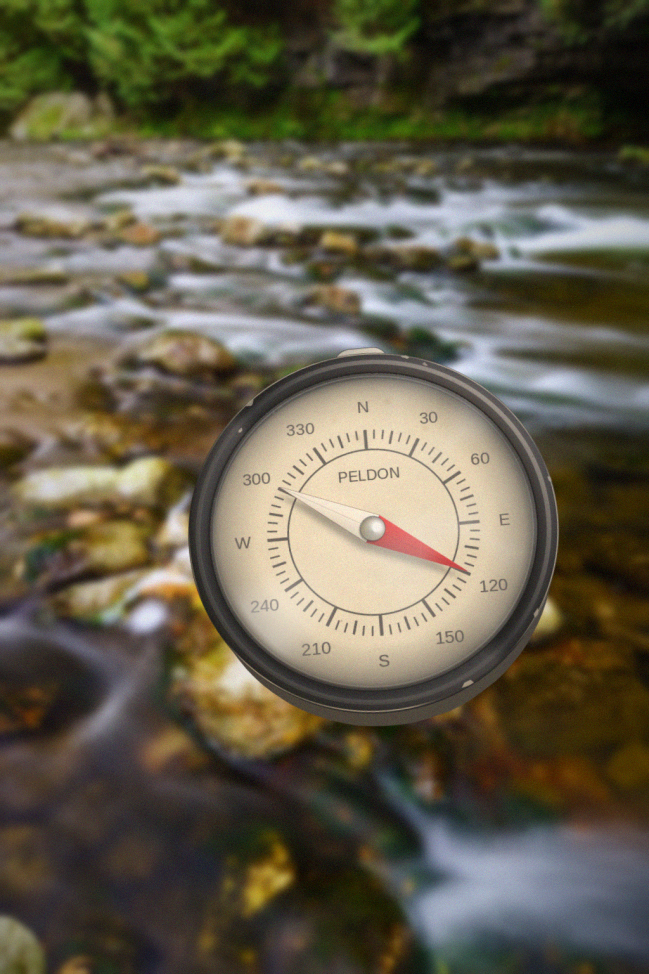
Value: {"value": 120, "unit": "°"}
